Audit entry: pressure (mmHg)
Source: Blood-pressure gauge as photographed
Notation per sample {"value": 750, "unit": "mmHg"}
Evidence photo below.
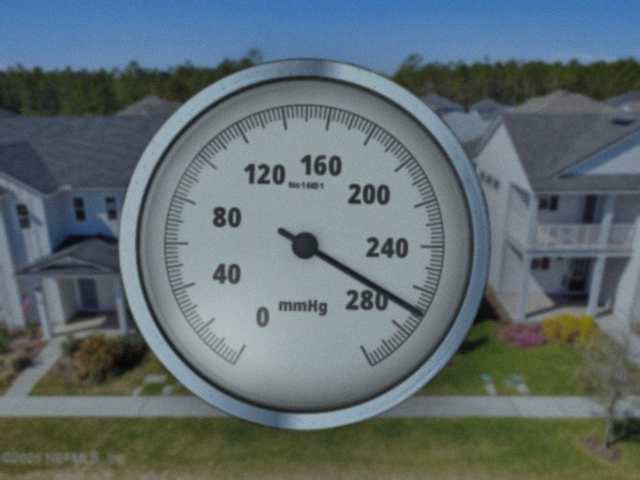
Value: {"value": 270, "unit": "mmHg"}
